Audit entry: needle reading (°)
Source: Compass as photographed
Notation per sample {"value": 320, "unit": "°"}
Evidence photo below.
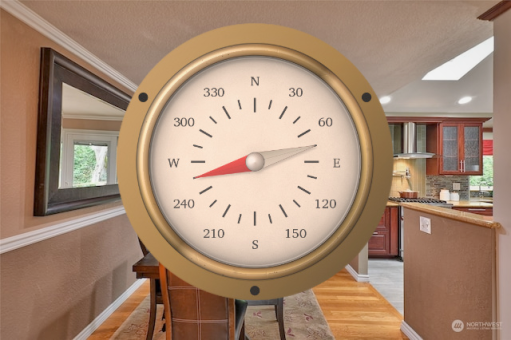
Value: {"value": 255, "unit": "°"}
